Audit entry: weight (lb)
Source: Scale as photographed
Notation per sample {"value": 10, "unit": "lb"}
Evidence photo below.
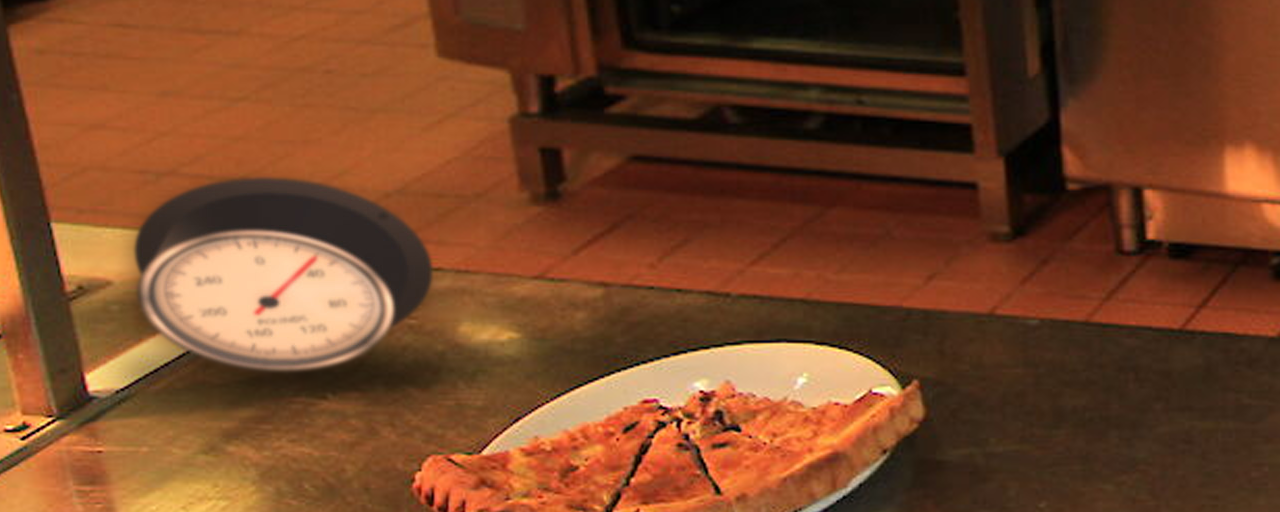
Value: {"value": 30, "unit": "lb"}
